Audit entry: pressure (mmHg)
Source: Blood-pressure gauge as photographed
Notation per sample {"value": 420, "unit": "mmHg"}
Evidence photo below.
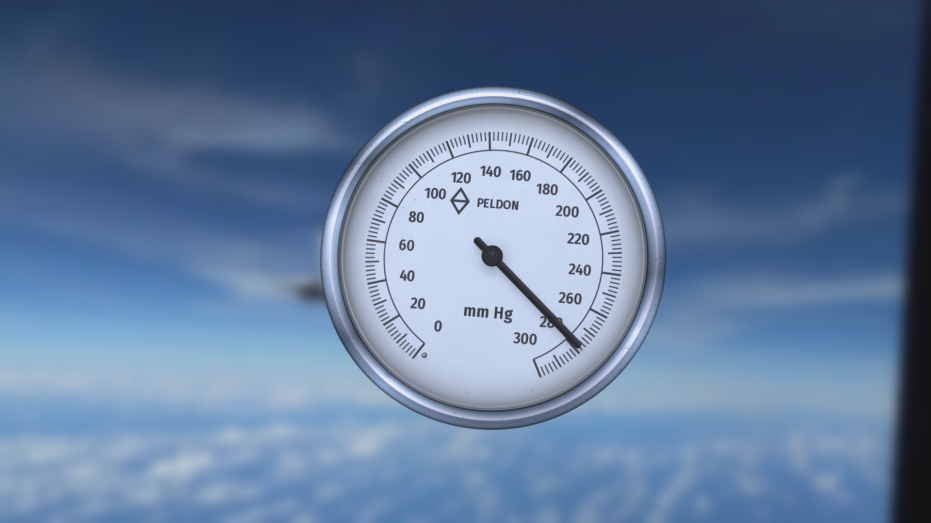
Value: {"value": 278, "unit": "mmHg"}
